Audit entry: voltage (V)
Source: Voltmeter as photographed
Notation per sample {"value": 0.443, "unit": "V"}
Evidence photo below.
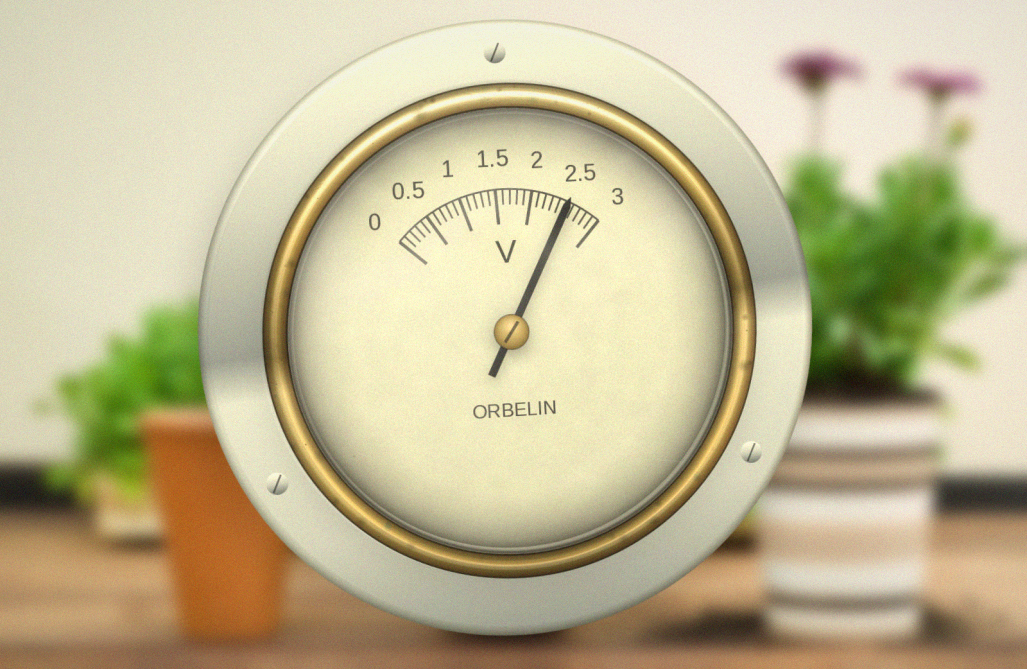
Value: {"value": 2.5, "unit": "V"}
